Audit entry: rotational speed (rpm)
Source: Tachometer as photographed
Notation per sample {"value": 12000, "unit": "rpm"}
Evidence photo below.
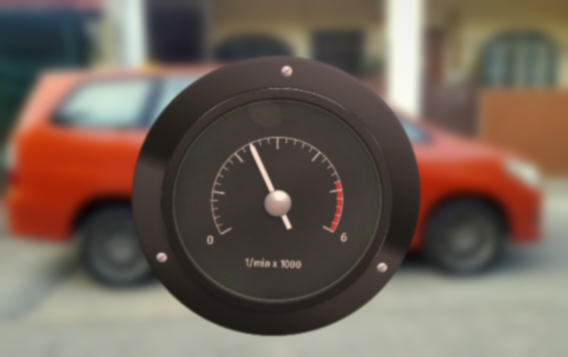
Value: {"value": 2400, "unit": "rpm"}
